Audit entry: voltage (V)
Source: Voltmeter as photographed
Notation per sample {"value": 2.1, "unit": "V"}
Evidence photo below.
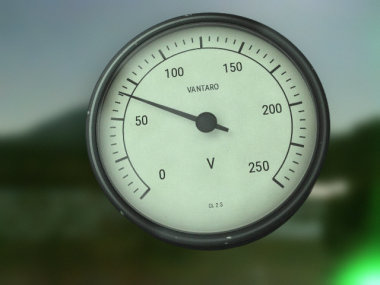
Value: {"value": 65, "unit": "V"}
